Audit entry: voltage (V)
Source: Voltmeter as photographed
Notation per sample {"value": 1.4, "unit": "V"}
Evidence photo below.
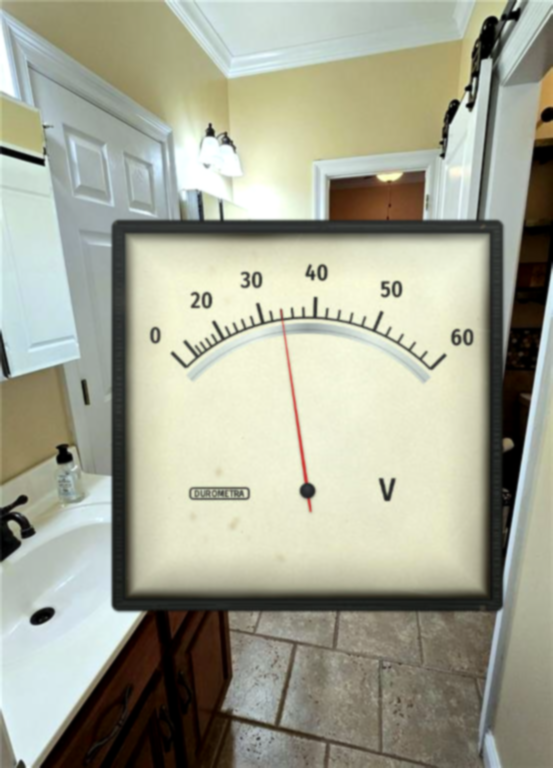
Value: {"value": 34, "unit": "V"}
